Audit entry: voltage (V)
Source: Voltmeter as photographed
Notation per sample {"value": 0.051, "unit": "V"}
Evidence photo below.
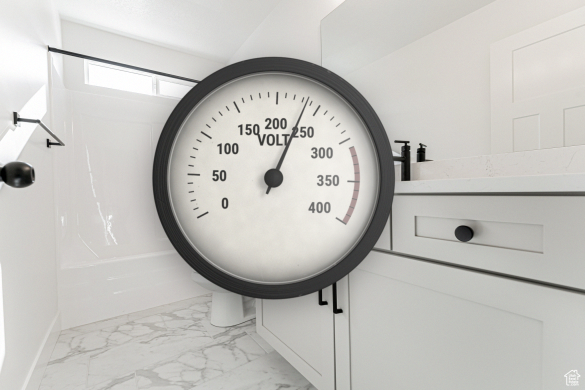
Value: {"value": 235, "unit": "V"}
